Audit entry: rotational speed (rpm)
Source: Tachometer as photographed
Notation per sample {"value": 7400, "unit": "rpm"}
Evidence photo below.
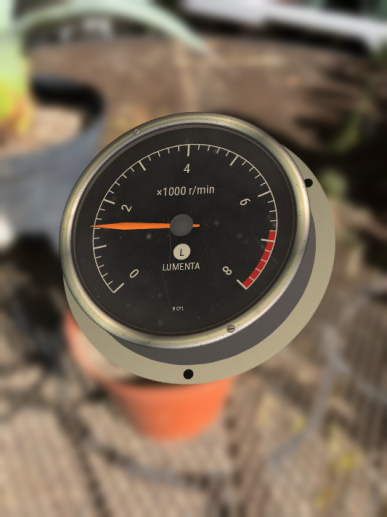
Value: {"value": 1400, "unit": "rpm"}
